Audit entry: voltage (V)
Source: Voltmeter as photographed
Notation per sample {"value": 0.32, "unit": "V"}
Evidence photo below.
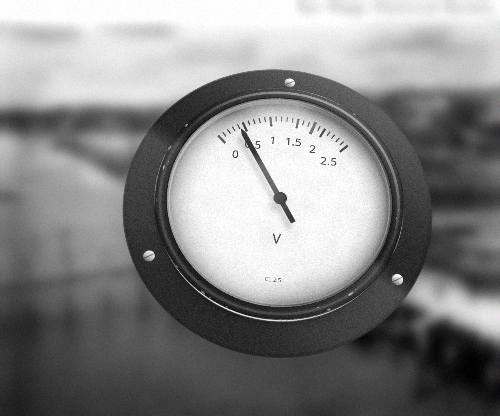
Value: {"value": 0.4, "unit": "V"}
